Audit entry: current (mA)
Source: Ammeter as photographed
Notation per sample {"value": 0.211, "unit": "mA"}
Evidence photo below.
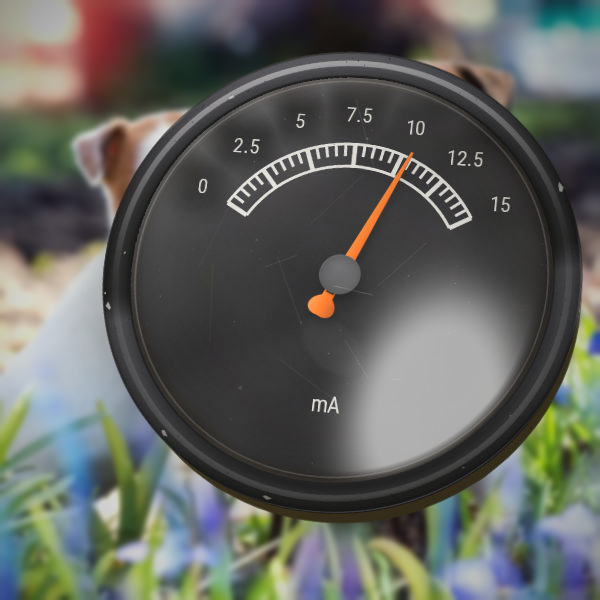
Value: {"value": 10.5, "unit": "mA"}
